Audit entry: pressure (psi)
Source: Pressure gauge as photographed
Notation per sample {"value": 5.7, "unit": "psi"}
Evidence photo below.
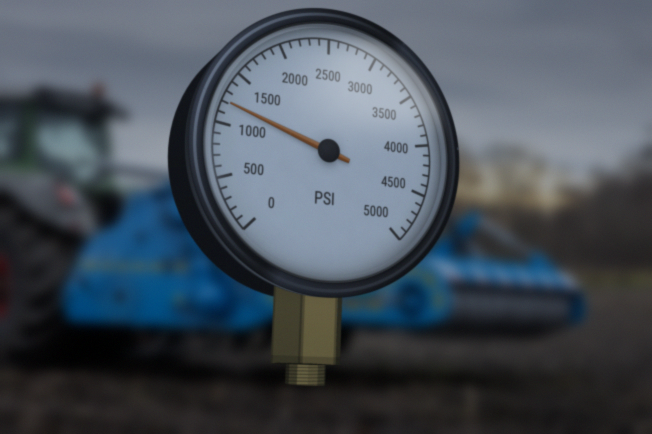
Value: {"value": 1200, "unit": "psi"}
